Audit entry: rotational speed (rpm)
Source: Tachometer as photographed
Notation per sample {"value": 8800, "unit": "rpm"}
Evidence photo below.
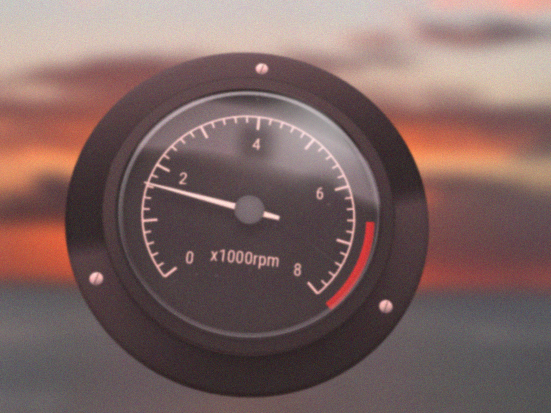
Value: {"value": 1600, "unit": "rpm"}
